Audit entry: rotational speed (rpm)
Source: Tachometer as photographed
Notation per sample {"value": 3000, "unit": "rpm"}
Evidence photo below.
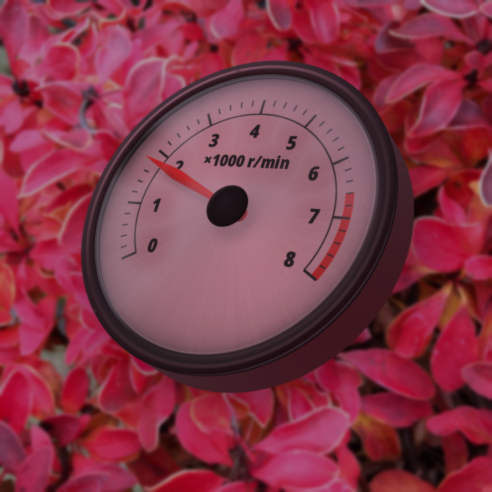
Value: {"value": 1800, "unit": "rpm"}
